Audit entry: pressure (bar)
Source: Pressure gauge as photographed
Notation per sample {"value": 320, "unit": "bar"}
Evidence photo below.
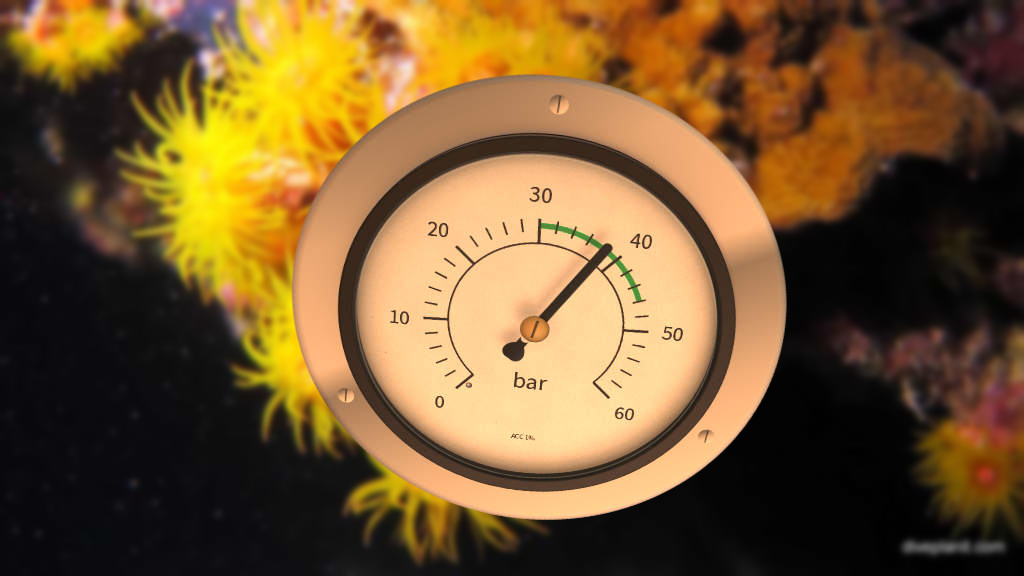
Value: {"value": 38, "unit": "bar"}
